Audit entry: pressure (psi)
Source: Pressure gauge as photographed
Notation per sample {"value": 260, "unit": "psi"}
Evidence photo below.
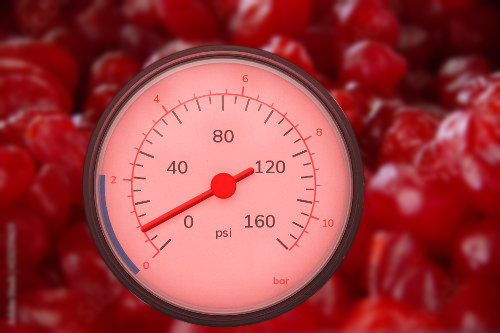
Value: {"value": 10, "unit": "psi"}
